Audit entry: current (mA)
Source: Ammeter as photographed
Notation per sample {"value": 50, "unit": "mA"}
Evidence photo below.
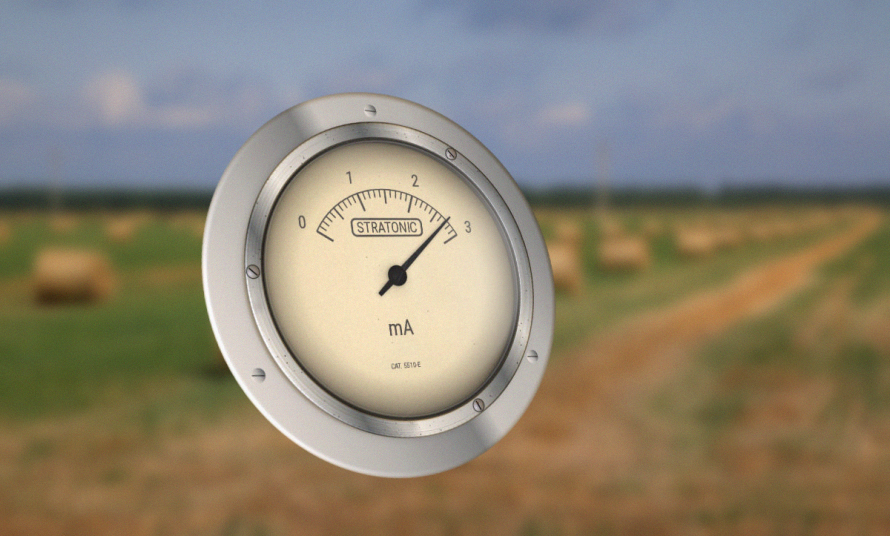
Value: {"value": 2.7, "unit": "mA"}
